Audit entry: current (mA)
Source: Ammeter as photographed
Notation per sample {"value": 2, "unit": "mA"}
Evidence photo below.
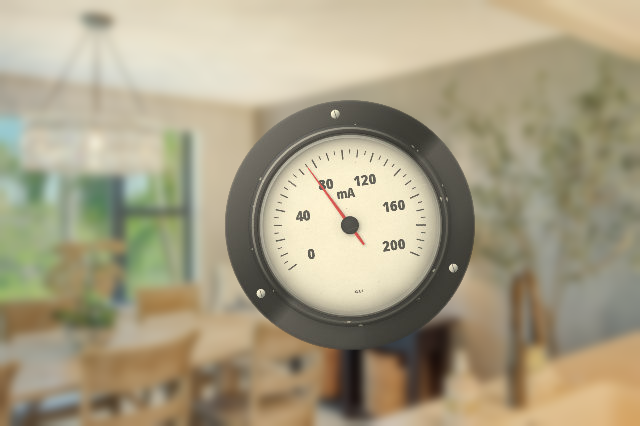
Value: {"value": 75, "unit": "mA"}
